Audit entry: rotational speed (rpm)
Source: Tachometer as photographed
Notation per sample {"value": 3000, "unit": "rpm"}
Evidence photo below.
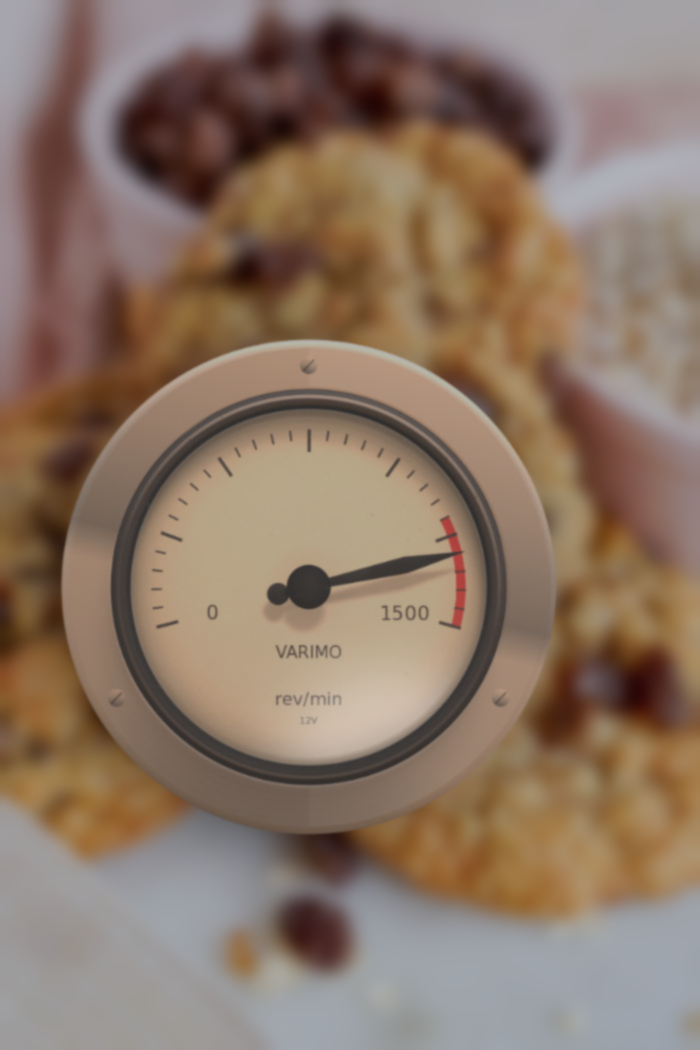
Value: {"value": 1300, "unit": "rpm"}
